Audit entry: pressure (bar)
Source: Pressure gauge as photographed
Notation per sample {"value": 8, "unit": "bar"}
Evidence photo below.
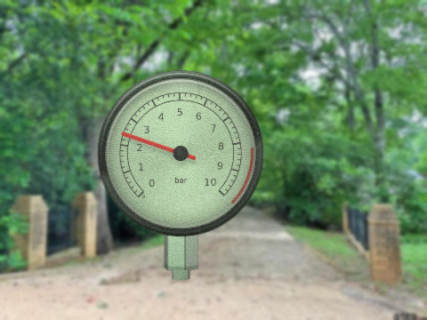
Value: {"value": 2.4, "unit": "bar"}
